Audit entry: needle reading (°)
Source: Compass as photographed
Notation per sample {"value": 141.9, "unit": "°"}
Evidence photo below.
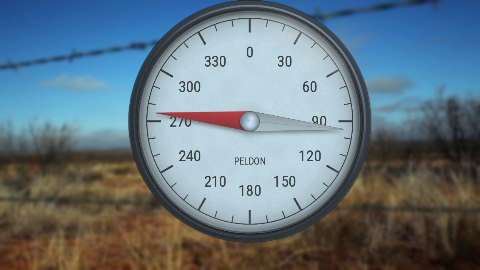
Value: {"value": 275, "unit": "°"}
